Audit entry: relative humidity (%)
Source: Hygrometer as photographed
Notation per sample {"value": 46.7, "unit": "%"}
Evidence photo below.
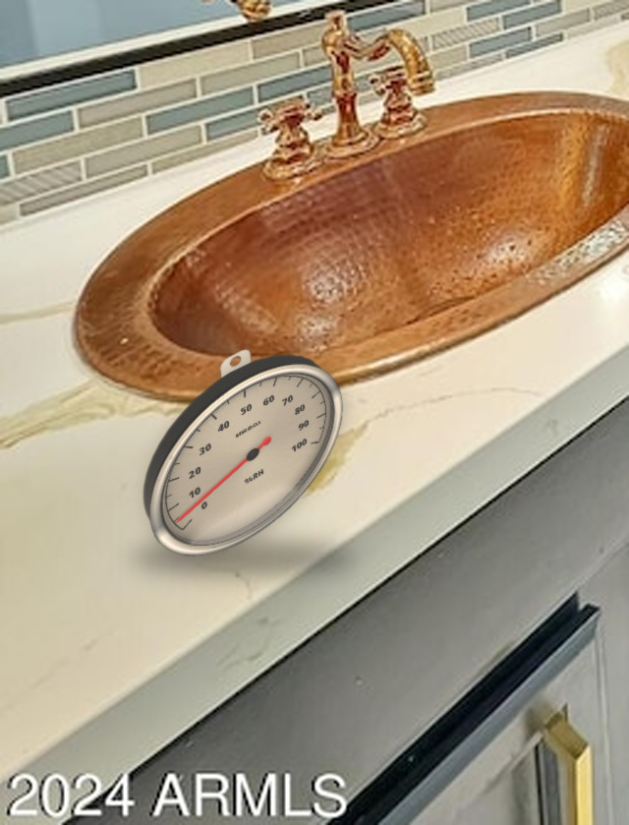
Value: {"value": 5, "unit": "%"}
